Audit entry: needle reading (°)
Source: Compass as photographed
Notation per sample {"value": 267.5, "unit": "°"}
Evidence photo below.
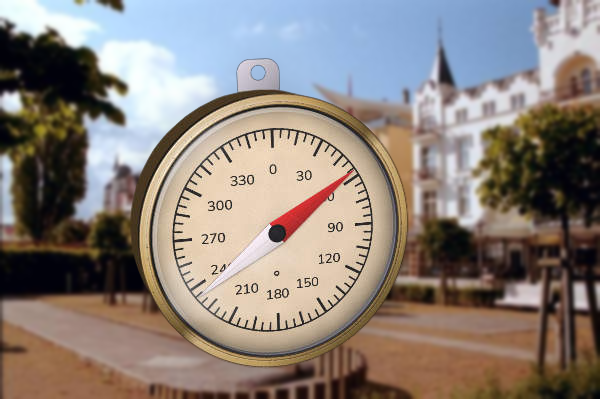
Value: {"value": 55, "unit": "°"}
